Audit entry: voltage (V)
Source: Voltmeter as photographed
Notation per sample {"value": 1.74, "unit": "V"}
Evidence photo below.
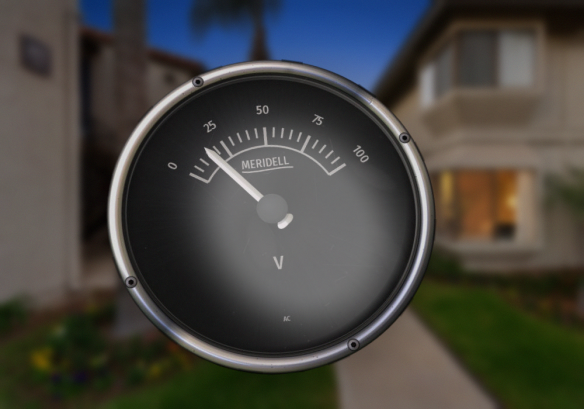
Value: {"value": 15, "unit": "V"}
